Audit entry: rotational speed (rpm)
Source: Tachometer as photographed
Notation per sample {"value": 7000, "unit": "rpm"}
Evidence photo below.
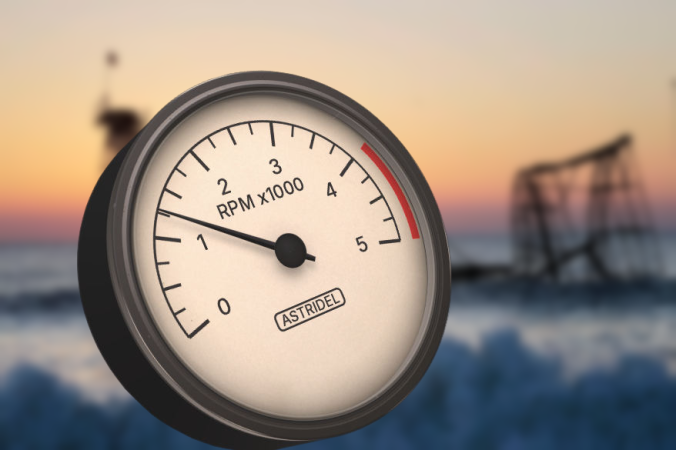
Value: {"value": 1250, "unit": "rpm"}
